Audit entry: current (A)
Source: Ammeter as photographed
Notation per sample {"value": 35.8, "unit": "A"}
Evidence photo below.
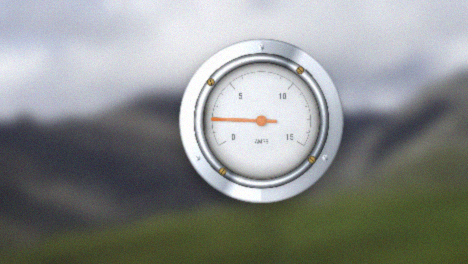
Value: {"value": 2, "unit": "A"}
